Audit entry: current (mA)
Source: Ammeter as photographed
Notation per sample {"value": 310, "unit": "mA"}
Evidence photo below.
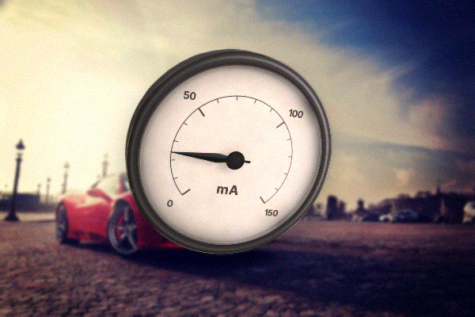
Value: {"value": 25, "unit": "mA"}
